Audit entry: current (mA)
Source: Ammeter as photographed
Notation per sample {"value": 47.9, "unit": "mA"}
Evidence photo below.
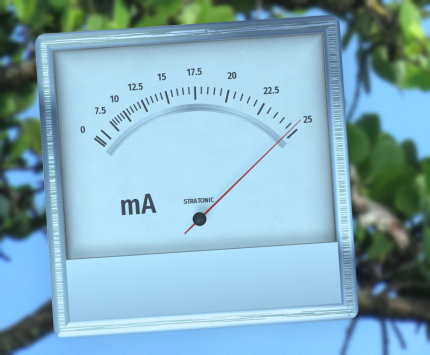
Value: {"value": 24.75, "unit": "mA"}
